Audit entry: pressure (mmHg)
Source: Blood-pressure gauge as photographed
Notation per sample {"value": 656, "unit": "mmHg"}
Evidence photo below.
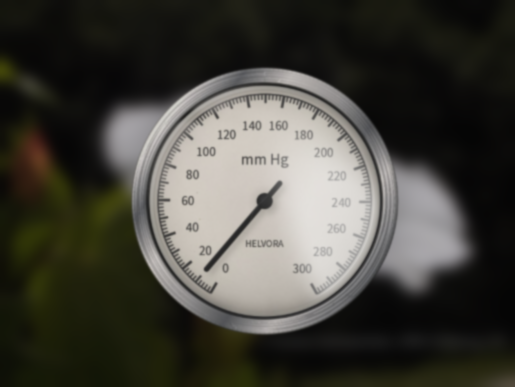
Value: {"value": 10, "unit": "mmHg"}
